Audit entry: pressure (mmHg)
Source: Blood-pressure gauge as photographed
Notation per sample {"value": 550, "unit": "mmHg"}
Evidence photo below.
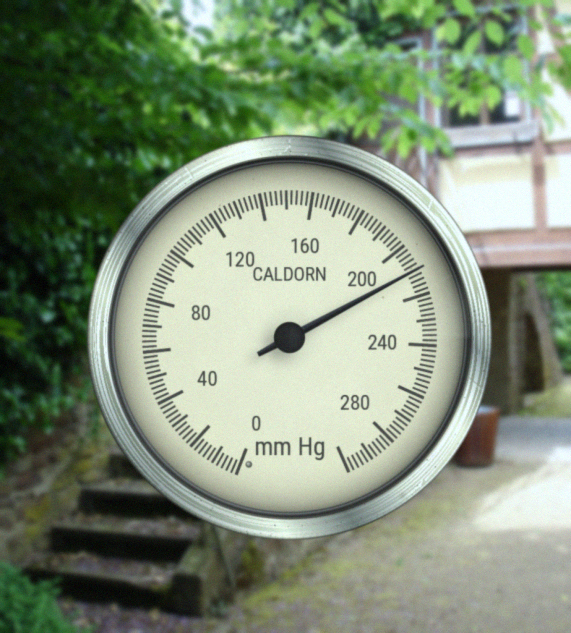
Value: {"value": 210, "unit": "mmHg"}
